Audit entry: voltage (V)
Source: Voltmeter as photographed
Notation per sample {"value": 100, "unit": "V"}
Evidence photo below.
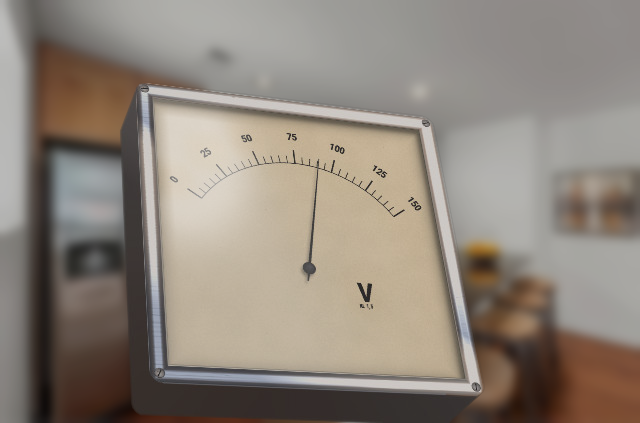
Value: {"value": 90, "unit": "V"}
